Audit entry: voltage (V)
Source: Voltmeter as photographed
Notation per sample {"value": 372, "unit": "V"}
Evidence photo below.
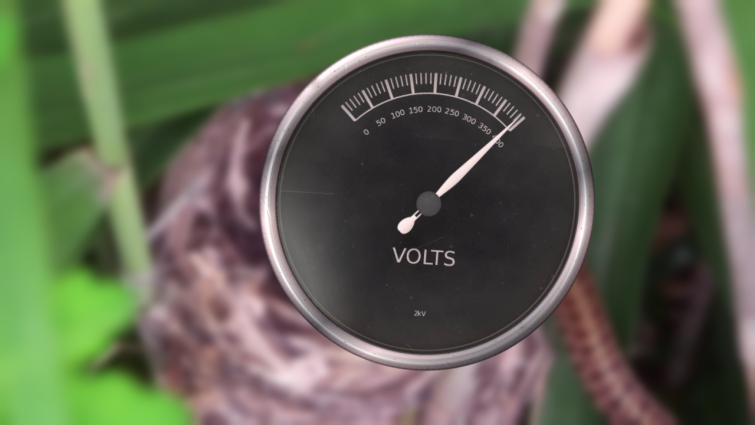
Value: {"value": 390, "unit": "V"}
